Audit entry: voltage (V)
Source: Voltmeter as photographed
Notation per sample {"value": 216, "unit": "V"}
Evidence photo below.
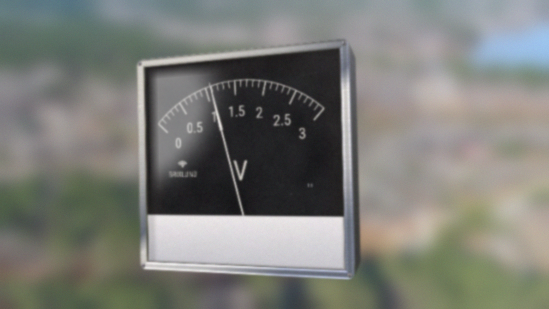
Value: {"value": 1.1, "unit": "V"}
